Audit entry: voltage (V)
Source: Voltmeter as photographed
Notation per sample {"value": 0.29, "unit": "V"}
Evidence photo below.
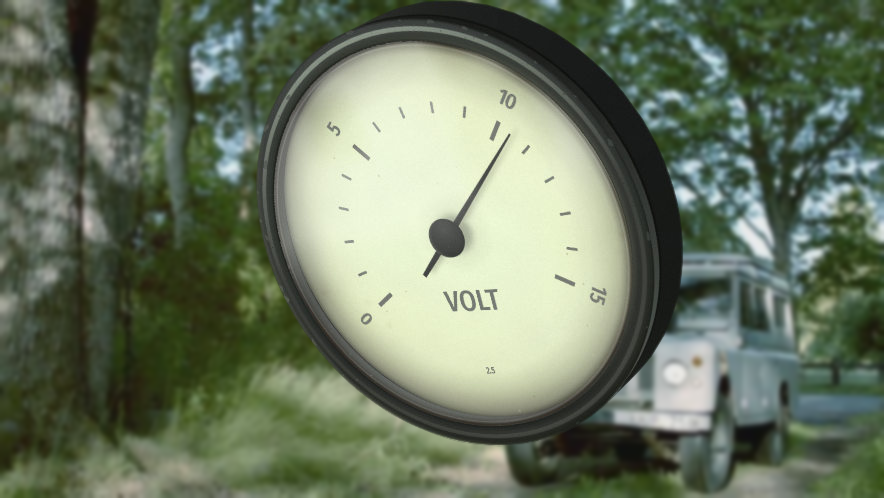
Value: {"value": 10.5, "unit": "V"}
